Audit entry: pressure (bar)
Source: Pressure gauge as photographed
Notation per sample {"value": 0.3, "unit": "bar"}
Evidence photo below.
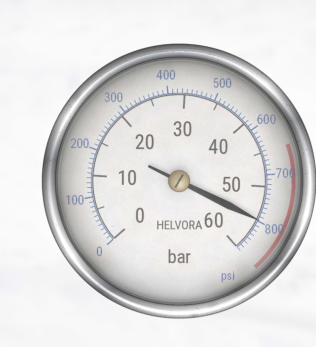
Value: {"value": 55, "unit": "bar"}
